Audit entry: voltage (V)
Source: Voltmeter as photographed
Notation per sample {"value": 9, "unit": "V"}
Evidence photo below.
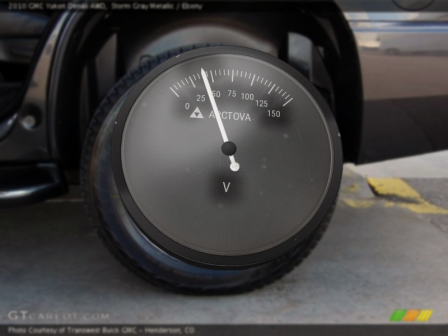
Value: {"value": 40, "unit": "V"}
